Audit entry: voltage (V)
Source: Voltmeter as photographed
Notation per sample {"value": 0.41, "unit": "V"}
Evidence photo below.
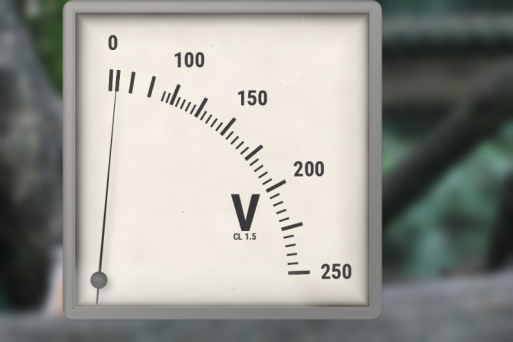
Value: {"value": 25, "unit": "V"}
